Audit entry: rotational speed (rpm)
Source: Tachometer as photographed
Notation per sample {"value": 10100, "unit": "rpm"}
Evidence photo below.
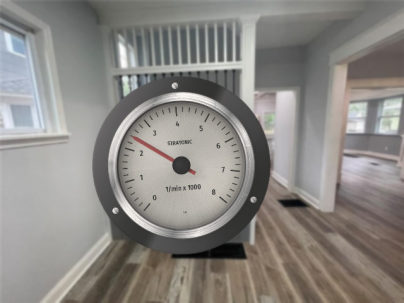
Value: {"value": 2400, "unit": "rpm"}
